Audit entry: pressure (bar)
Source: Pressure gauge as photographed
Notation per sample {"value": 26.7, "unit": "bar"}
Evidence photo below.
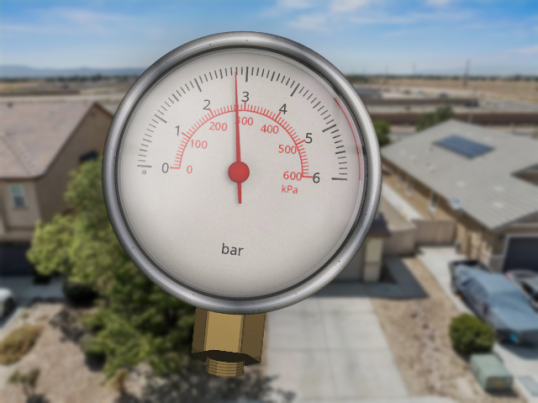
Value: {"value": 2.8, "unit": "bar"}
